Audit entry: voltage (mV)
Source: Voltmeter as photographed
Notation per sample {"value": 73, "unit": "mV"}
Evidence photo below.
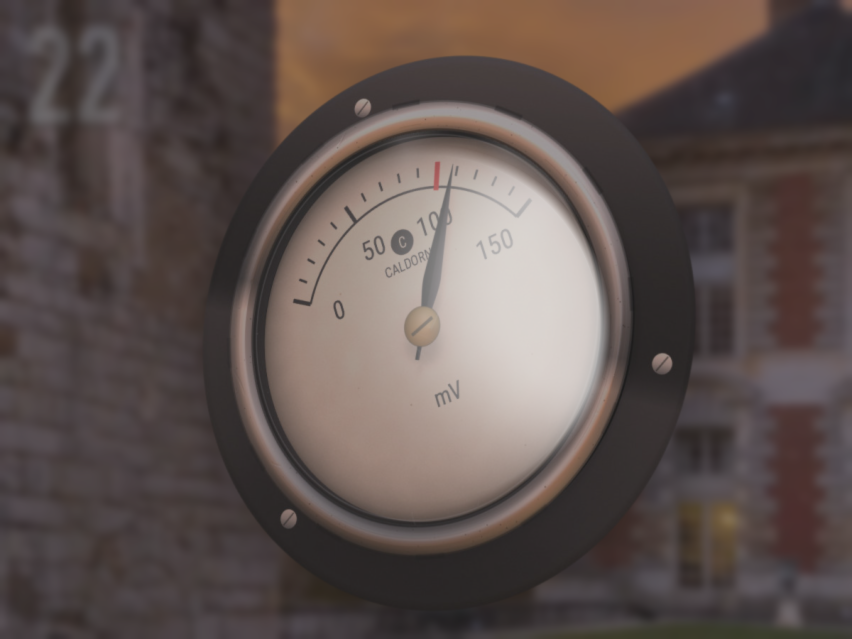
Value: {"value": 110, "unit": "mV"}
